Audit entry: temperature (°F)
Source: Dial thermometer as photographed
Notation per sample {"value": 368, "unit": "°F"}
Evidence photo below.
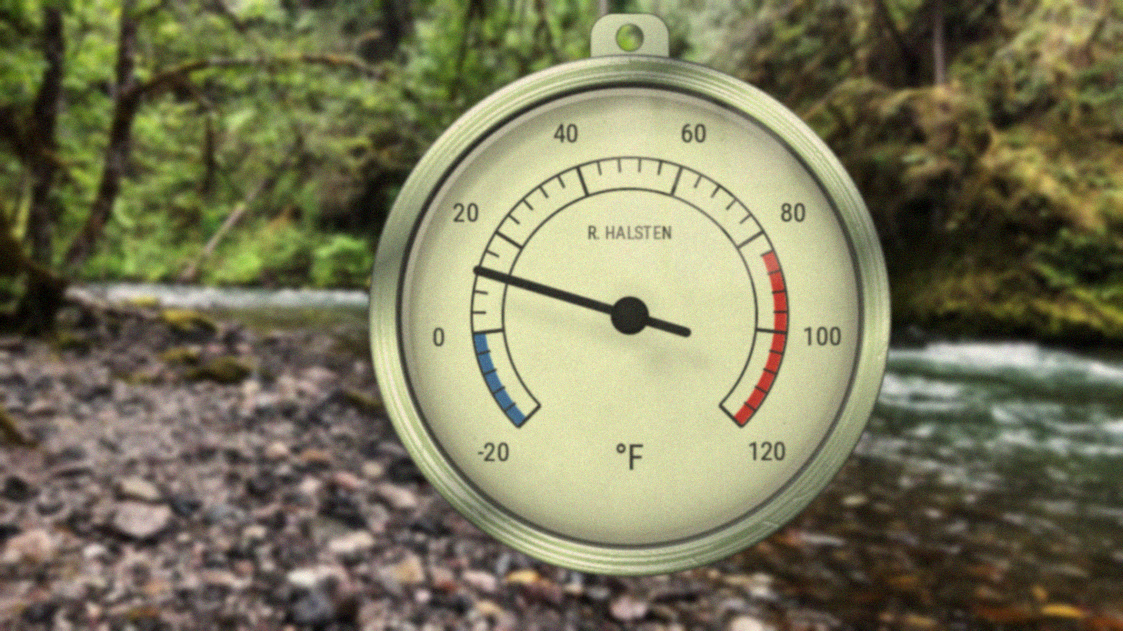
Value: {"value": 12, "unit": "°F"}
